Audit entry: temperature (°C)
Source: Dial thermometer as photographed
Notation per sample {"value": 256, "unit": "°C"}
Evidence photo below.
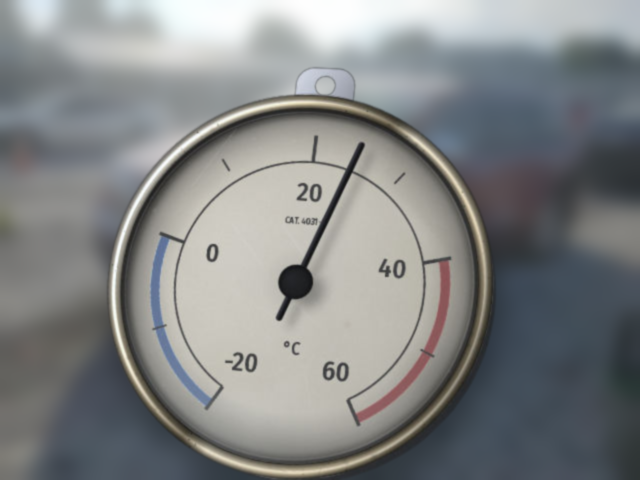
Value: {"value": 25, "unit": "°C"}
